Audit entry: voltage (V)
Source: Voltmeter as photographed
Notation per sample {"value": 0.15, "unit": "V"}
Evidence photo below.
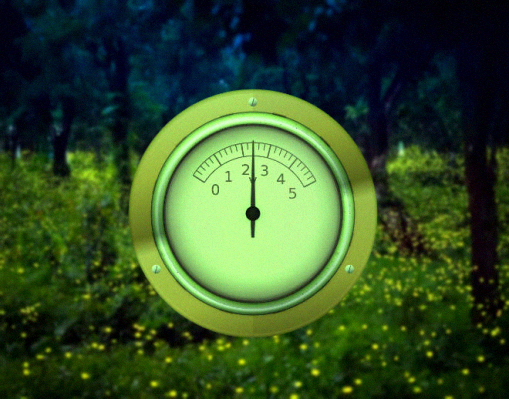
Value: {"value": 2.4, "unit": "V"}
